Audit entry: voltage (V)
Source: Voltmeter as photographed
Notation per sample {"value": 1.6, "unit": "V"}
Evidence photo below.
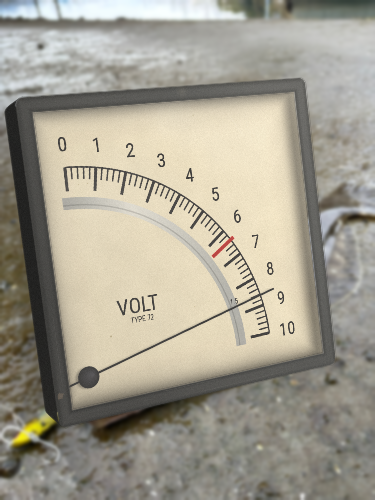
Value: {"value": 8.6, "unit": "V"}
